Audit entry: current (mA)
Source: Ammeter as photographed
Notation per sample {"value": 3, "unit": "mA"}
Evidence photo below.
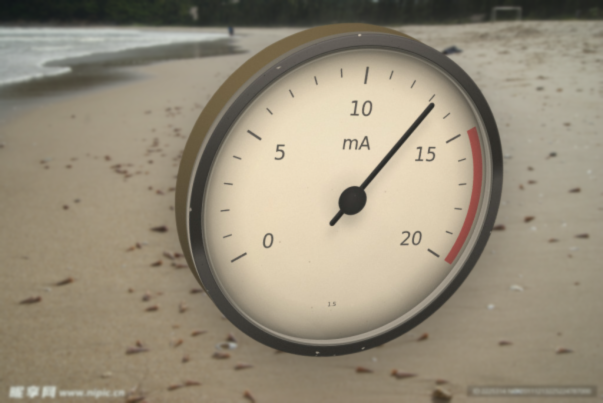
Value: {"value": 13, "unit": "mA"}
